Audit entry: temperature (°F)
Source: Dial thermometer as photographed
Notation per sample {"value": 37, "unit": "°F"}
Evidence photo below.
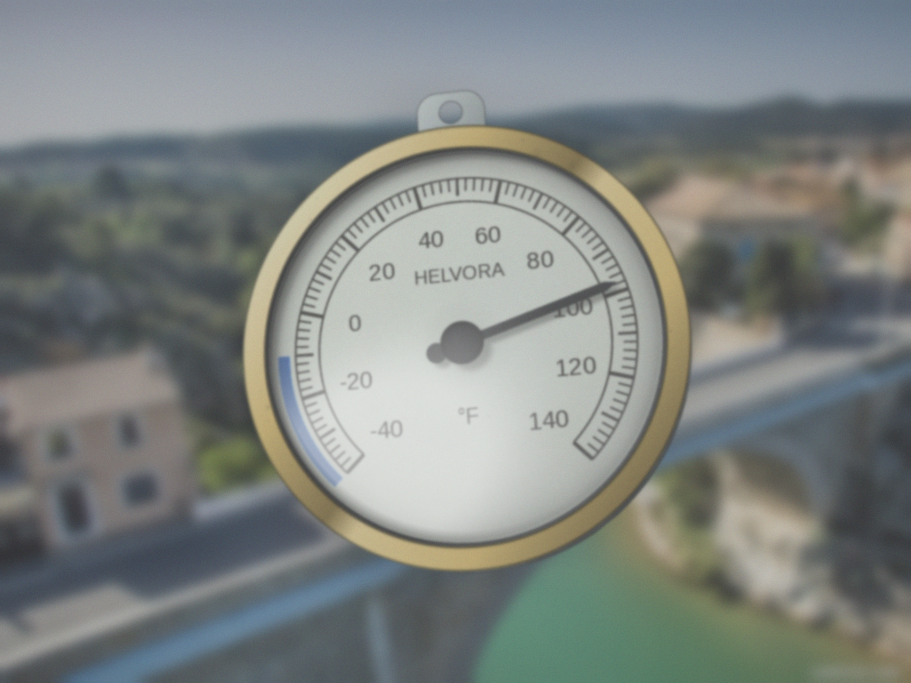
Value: {"value": 98, "unit": "°F"}
